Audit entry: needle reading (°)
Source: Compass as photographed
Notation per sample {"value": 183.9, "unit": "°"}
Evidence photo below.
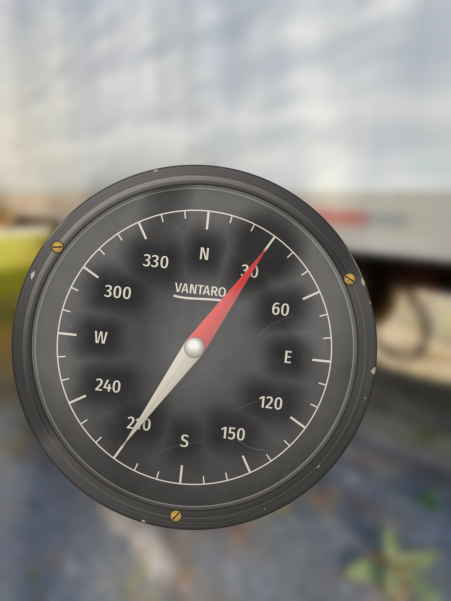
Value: {"value": 30, "unit": "°"}
